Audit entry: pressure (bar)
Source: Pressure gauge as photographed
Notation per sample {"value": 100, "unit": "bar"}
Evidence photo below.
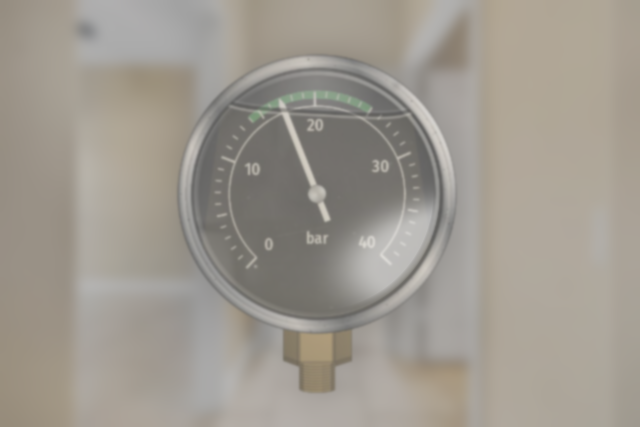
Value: {"value": 17, "unit": "bar"}
